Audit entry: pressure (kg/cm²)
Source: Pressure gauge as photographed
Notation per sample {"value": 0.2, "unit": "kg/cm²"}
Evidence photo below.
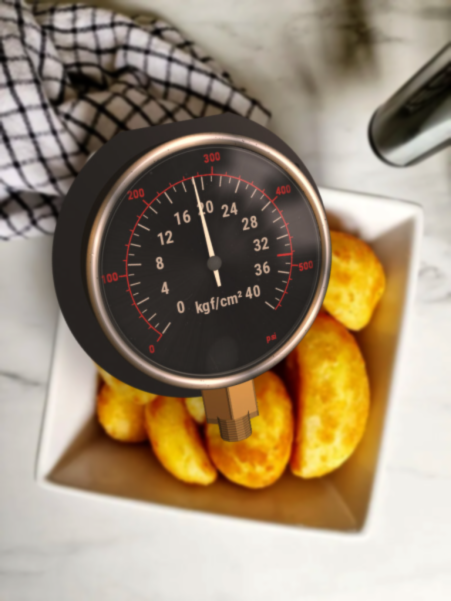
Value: {"value": 19, "unit": "kg/cm²"}
